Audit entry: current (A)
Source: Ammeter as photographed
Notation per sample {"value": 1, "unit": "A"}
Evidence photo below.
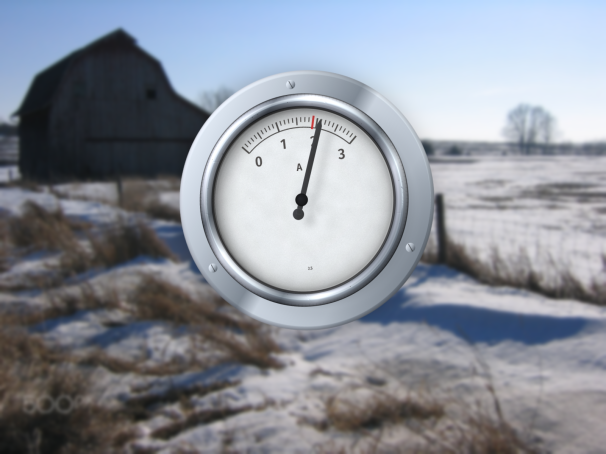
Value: {"value": 2.1, "unit": "A"}
